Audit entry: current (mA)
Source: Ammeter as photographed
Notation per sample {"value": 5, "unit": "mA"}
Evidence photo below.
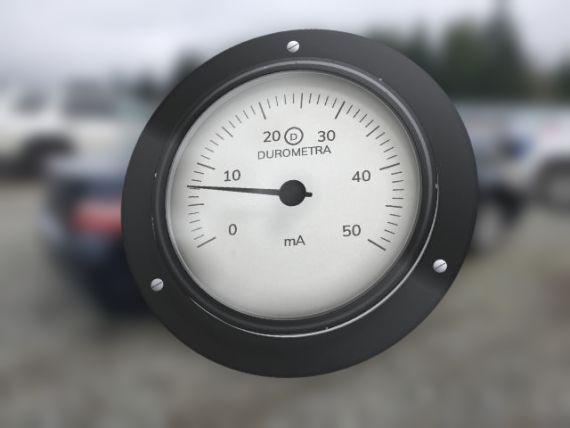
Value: {"value": 7, "unit": "mA"}
